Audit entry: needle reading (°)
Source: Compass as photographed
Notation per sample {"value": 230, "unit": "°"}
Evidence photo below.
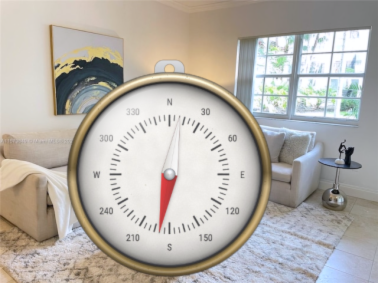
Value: {"value": 190, "unit": "°"}
